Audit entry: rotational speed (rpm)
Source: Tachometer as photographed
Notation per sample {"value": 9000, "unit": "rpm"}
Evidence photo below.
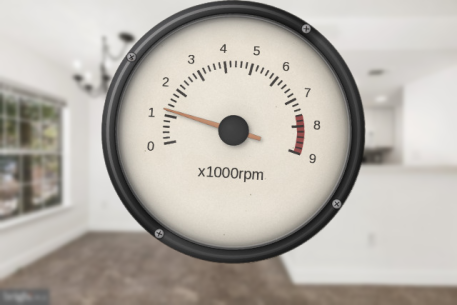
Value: {"value": 1200, "unit": "rpm"}
